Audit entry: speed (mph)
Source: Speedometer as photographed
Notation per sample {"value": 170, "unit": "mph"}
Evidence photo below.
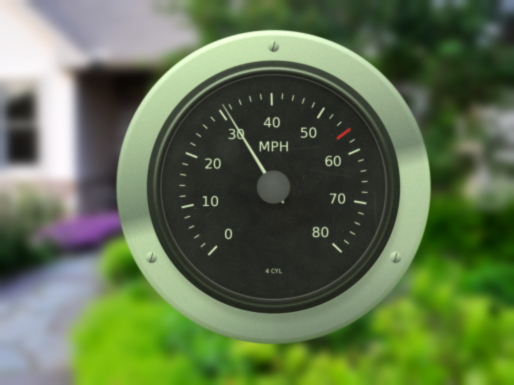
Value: {"value": 31, "unit": "mph"}
